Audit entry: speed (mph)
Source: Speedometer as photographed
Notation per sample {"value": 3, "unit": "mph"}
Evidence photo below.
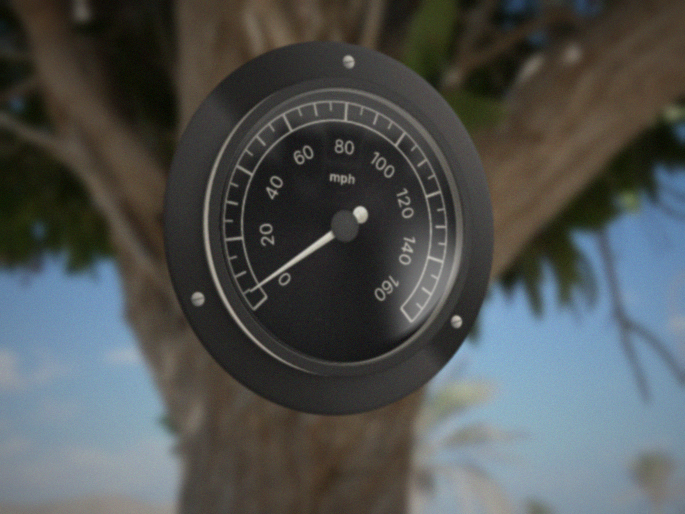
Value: {"value": 5, "unit": "mph"}
